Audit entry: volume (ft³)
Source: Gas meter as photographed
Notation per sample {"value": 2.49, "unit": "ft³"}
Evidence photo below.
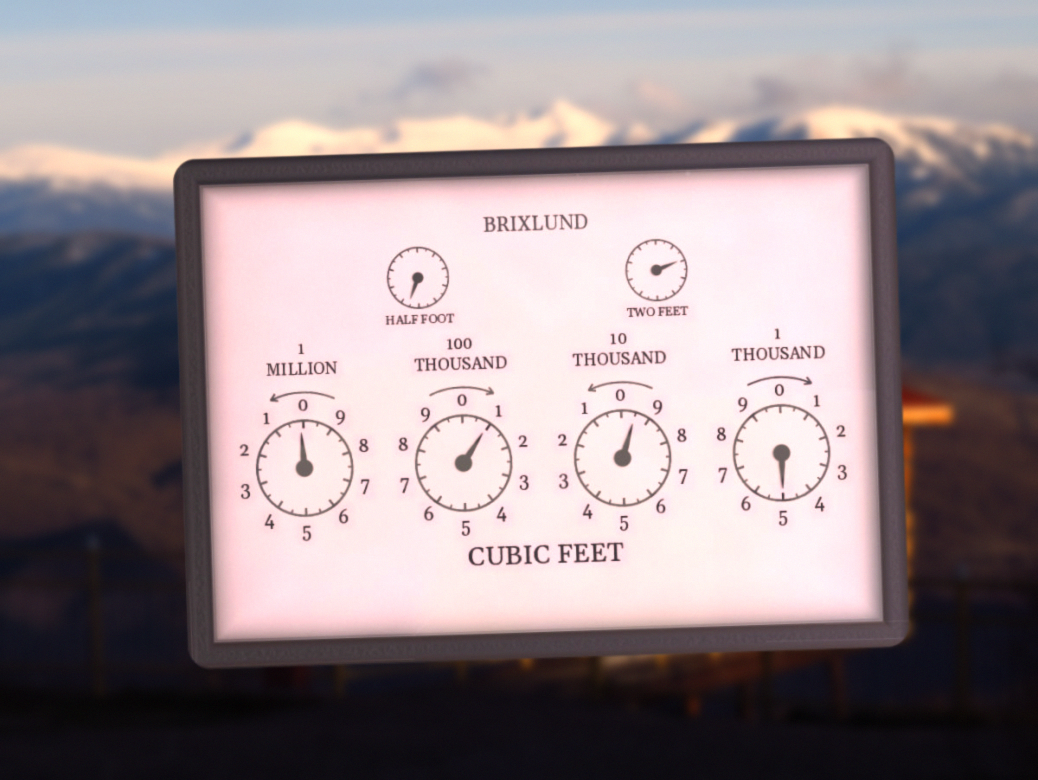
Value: {"value": 9500, "unit": "ft³"}
